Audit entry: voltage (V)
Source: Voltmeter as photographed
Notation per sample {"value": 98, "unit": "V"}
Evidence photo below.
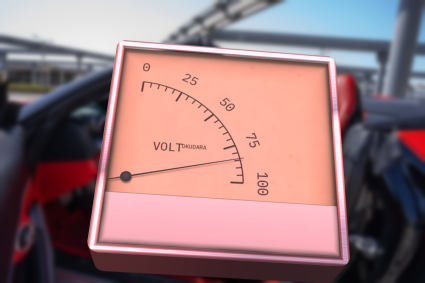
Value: {"value": 85, "unit": "V"}
